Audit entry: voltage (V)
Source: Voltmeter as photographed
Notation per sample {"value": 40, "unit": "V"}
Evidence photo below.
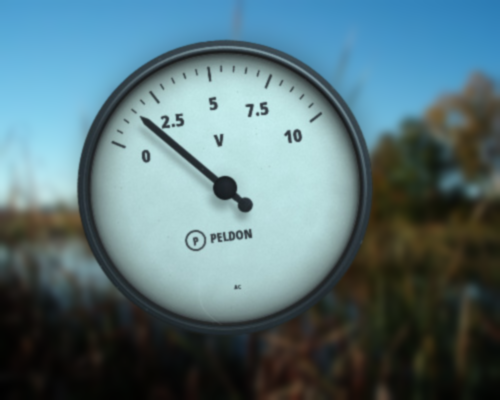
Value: {"value": 1.5, "unit": "V"}
